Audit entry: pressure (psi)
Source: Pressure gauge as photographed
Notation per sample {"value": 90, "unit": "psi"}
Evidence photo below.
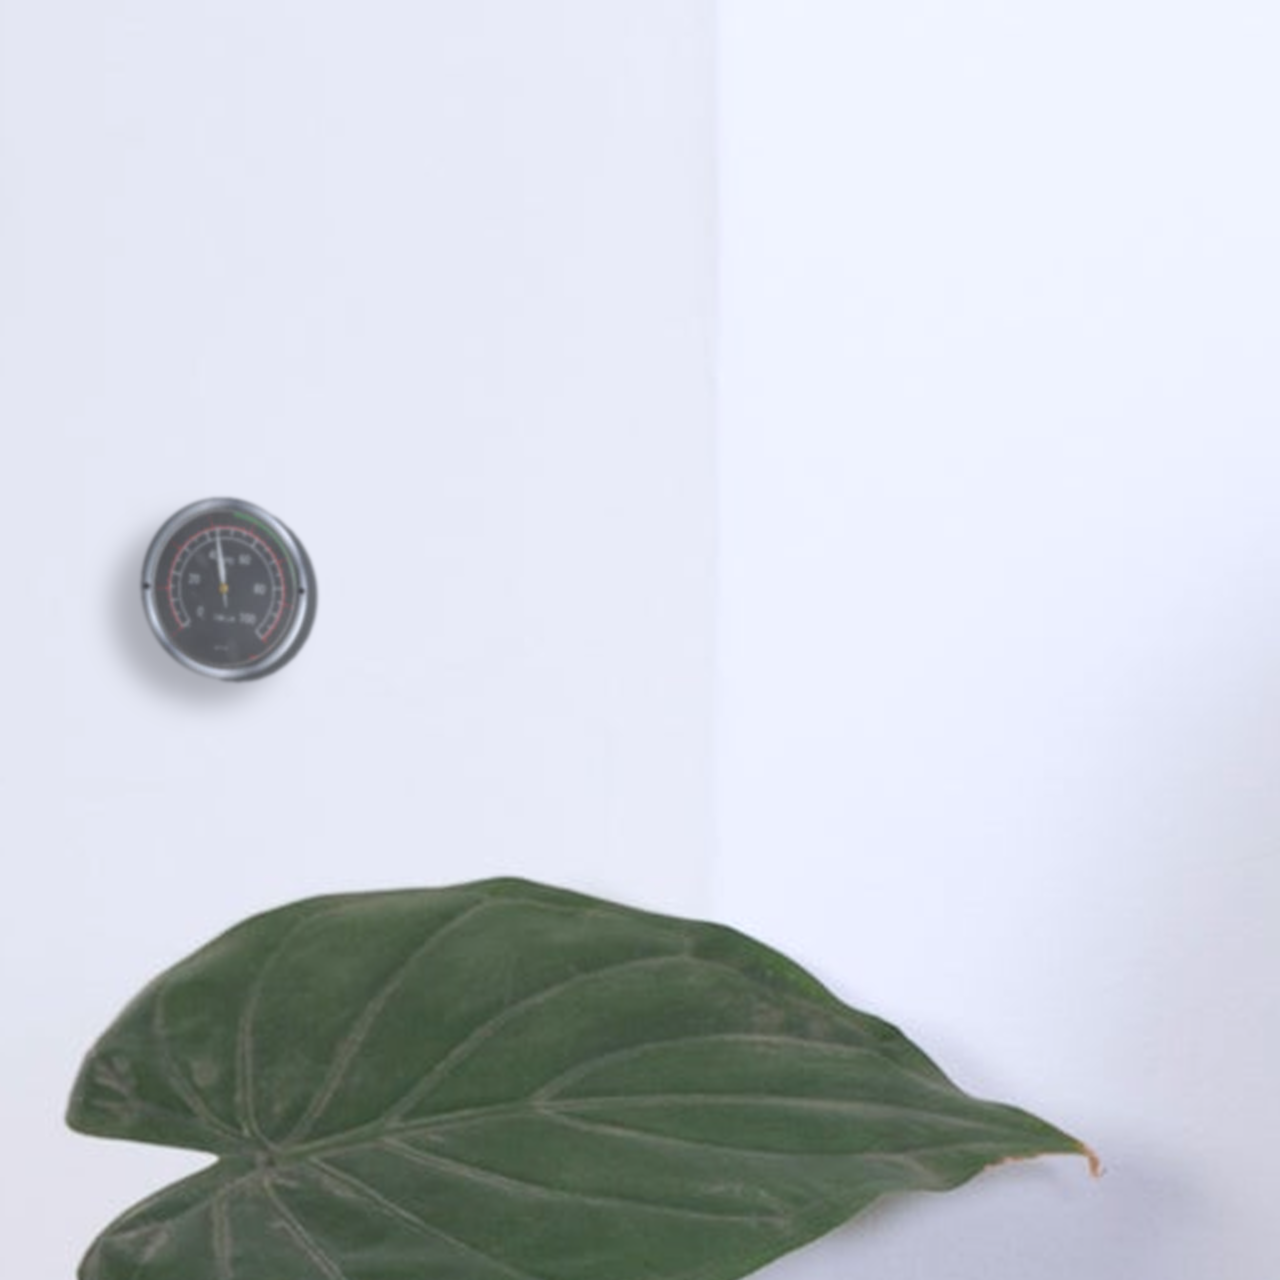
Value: {"value": 45, "unit": "psi"}
